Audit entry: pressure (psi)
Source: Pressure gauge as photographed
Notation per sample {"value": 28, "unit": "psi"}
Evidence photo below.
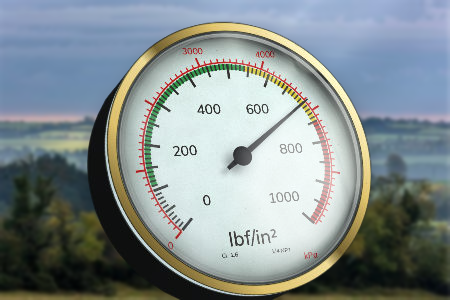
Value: {"value": 700, "unit": "psi"}
